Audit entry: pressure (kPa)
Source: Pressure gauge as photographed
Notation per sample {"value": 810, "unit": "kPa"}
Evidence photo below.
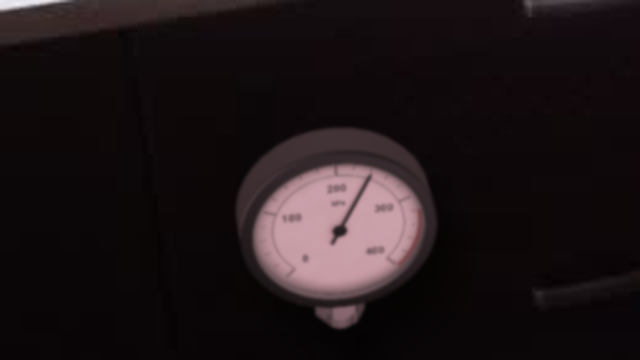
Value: {"value": 240, "unit": "kPa"}
